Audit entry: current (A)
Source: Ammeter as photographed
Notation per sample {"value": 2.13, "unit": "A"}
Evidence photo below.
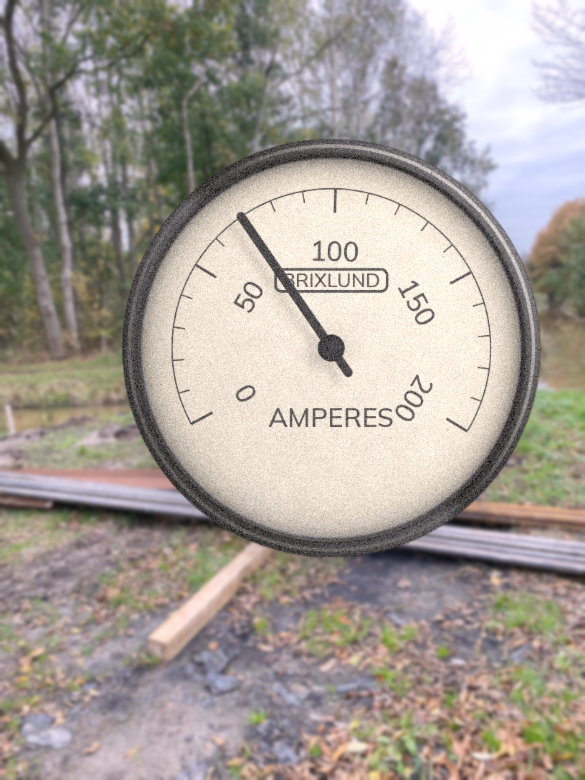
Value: {"value": 70, "unit": "A"}
